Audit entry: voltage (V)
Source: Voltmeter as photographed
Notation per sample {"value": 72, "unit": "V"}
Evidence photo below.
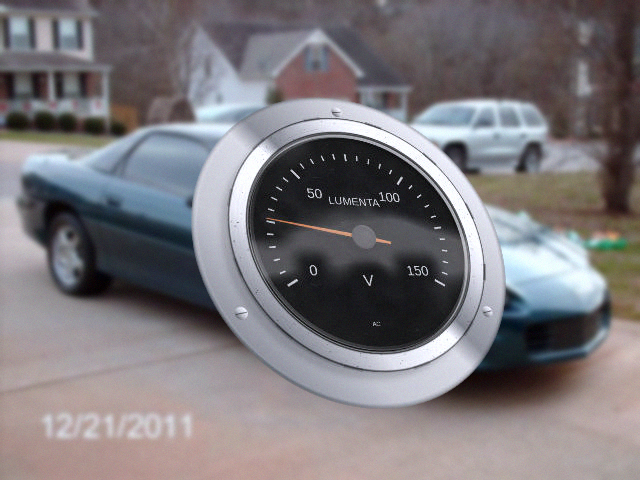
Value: {"value": 25, "unit": "V"}
